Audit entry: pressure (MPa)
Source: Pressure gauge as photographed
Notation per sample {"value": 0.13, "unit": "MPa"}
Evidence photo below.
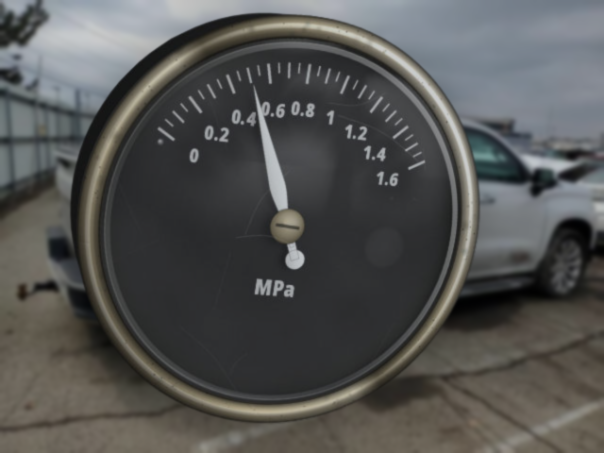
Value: {"value": 0.5, "unit": "MPa"}
